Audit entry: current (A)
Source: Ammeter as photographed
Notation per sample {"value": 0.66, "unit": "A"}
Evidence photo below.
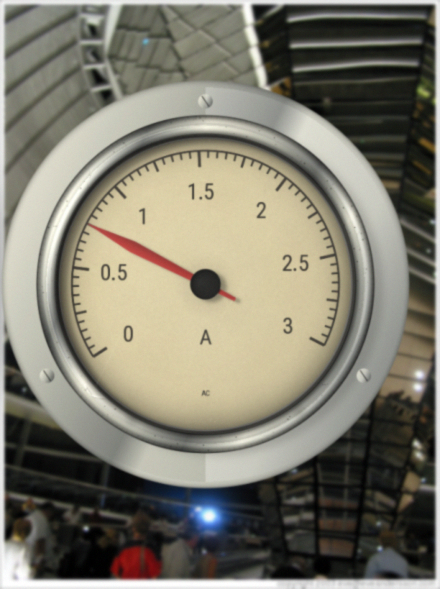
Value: {"value": 0.75, "unit": "A"}
